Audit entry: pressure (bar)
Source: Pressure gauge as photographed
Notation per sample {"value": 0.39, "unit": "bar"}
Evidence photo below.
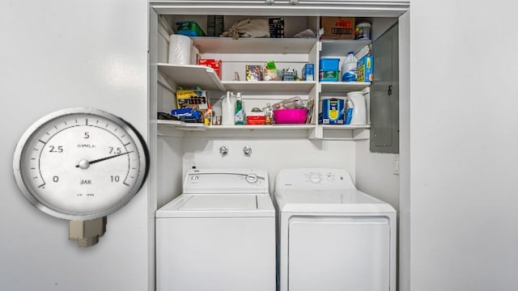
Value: {"value": 8, "unit": "bar"}
